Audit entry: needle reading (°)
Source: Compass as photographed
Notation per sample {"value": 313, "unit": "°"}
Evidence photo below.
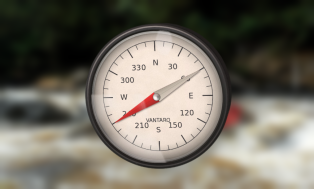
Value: {"value": 240, "unit": "°"}
